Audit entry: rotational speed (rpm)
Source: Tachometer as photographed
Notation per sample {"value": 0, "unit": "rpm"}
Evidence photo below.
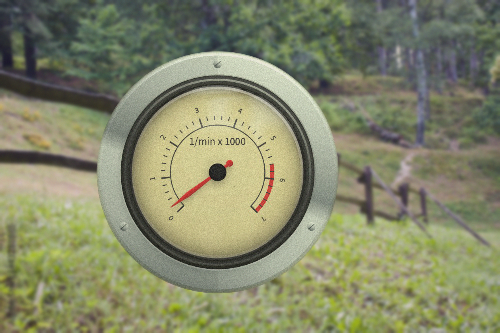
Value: {"value": 200, "unit": "rpm"}
